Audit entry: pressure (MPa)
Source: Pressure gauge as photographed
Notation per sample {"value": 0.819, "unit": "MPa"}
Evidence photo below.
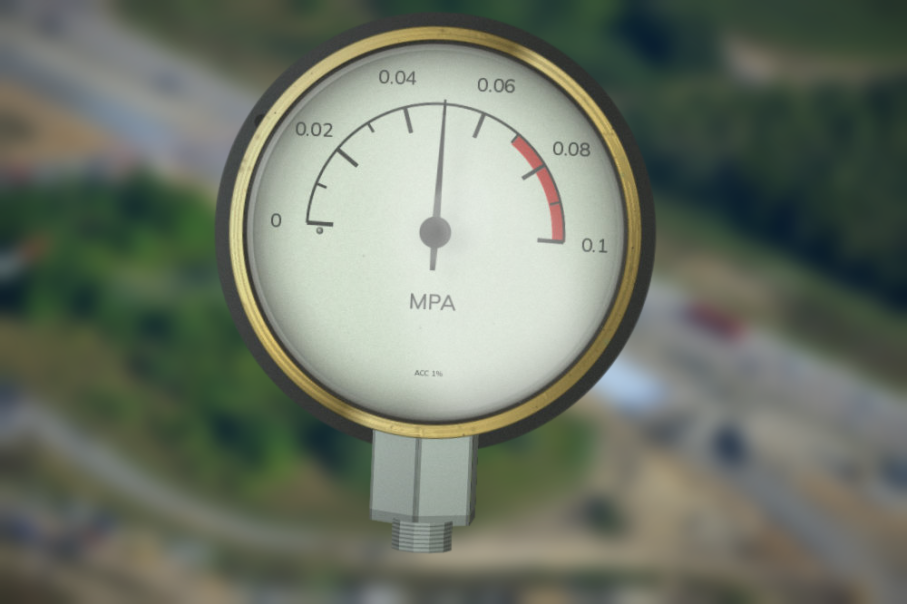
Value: {"value": 0.05, "unit": "MPa"}
